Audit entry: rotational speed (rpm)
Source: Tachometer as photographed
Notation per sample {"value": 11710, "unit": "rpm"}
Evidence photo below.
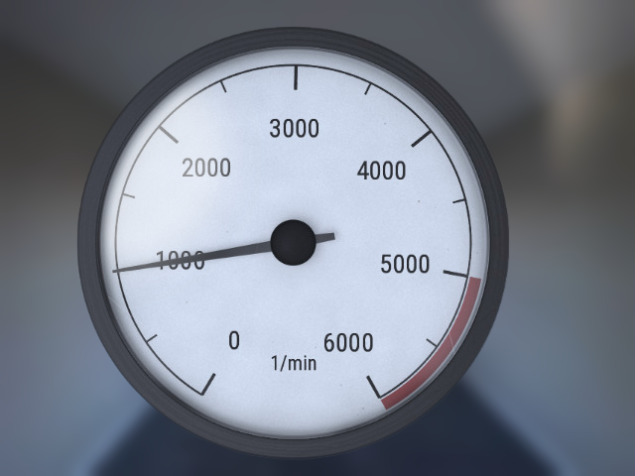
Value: {"value": 1000, "unit": "rpm"}
